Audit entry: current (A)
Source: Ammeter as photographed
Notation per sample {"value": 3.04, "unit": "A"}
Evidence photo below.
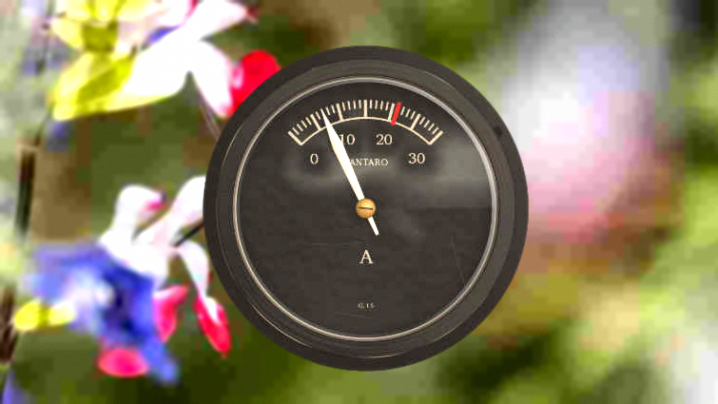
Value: {"value": 7, "unit": "A"}
